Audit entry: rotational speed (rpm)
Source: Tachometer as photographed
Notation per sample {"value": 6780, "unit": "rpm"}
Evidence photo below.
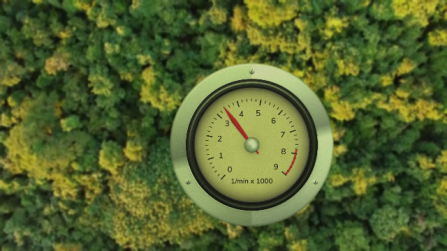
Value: {"value": 3400, "unit": "rpm"}
